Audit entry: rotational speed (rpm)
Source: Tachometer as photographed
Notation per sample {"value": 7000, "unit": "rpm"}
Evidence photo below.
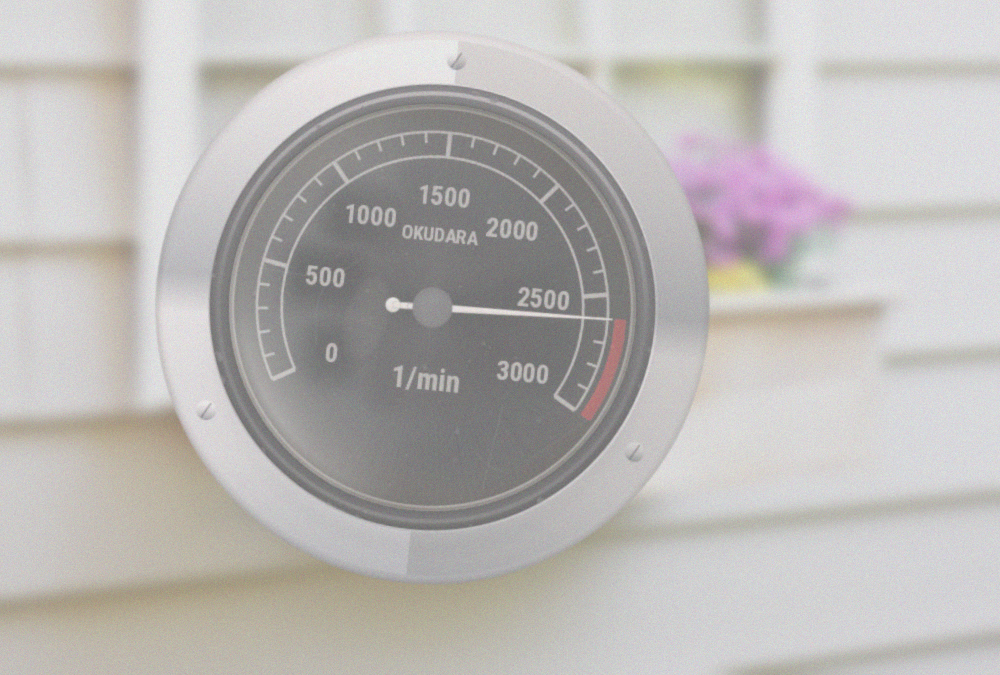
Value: {"value": 2600, "unit": "rpm"}
